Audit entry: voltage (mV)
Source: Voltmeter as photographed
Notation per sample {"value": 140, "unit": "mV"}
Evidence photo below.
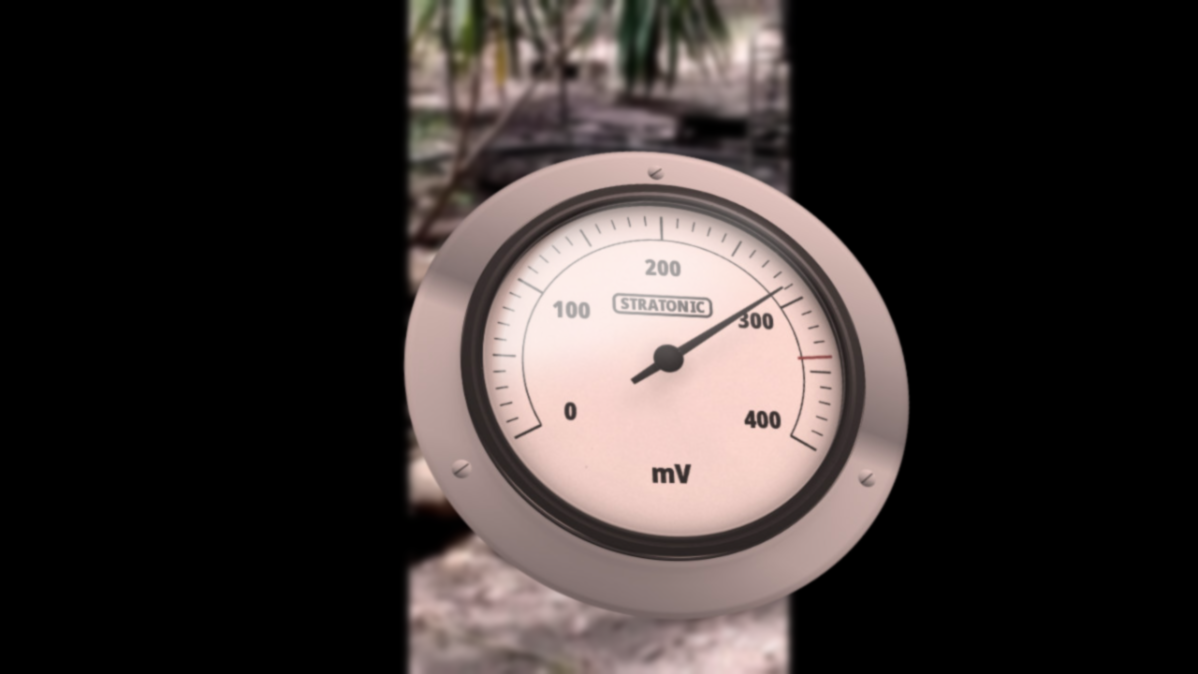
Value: {"value": 290, "unit": "mV"}
